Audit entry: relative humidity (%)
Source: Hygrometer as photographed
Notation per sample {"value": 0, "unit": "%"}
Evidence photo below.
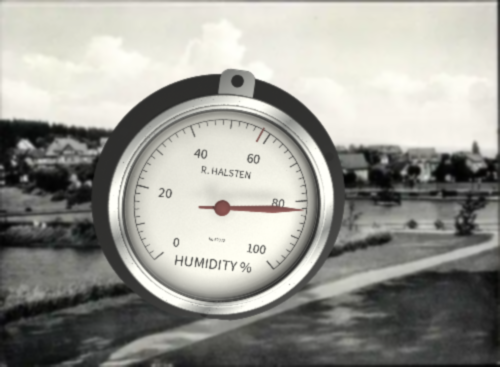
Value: {"value": 82, "unit": "%"}
